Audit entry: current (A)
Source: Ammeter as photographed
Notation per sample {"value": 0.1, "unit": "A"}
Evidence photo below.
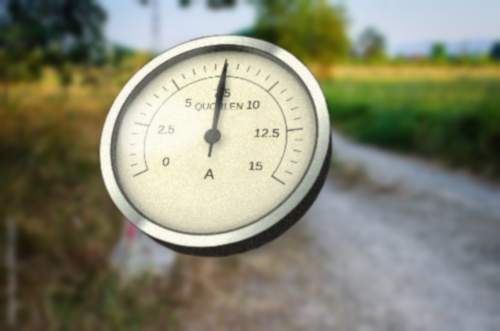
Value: {"value": 7.5, "unit": "A"}
